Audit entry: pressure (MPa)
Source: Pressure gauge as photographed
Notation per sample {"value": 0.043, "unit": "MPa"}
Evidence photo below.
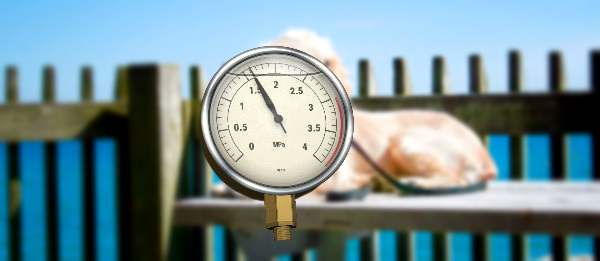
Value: {"value": 1.6, "unit": "MPa"}
